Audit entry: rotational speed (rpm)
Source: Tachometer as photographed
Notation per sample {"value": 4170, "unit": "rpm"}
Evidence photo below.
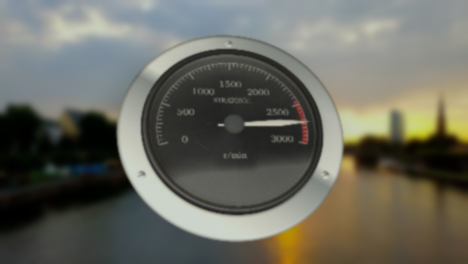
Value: {"value": 2750, "unit": "rpm"}
